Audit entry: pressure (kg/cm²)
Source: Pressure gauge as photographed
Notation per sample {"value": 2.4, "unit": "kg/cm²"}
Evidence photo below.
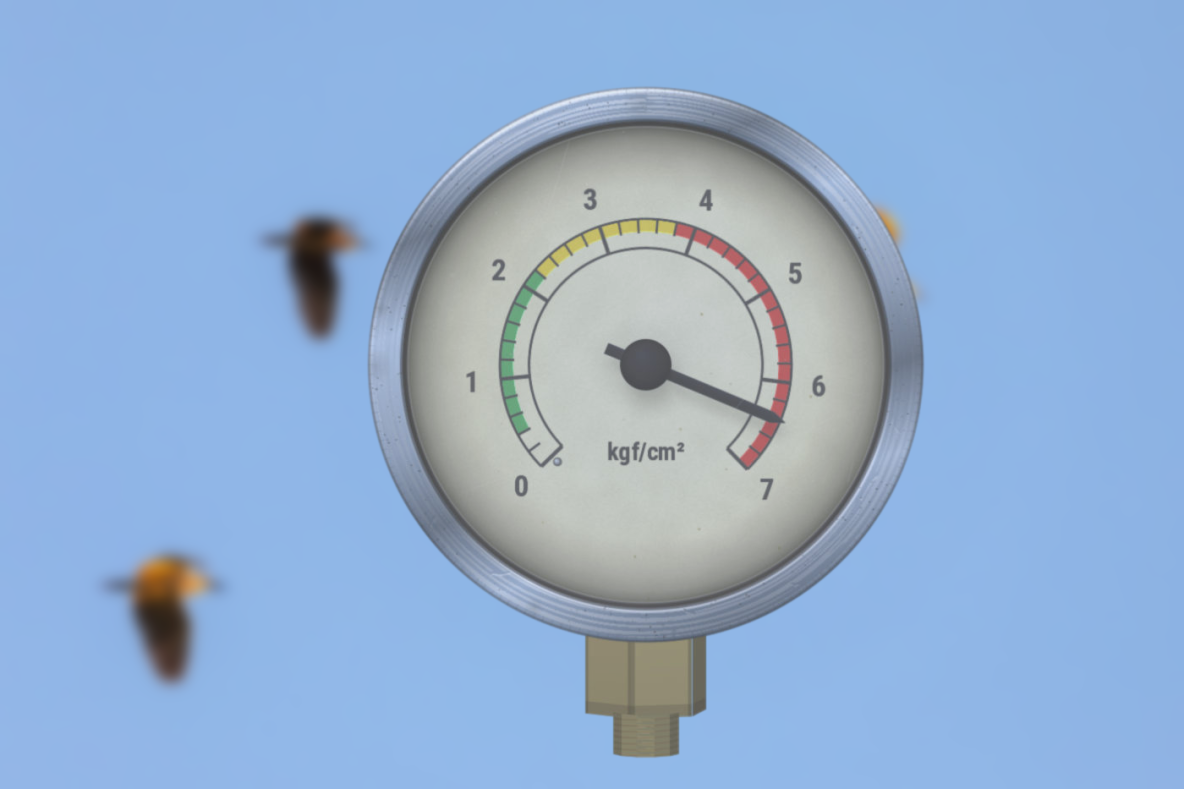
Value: {"value": 6.4, "unit": "kg/cm²"}
